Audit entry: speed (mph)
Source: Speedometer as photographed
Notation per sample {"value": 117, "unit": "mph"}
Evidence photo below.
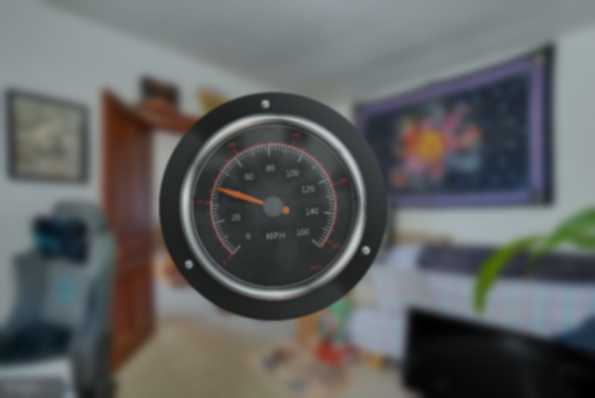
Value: {"value": 40, "unit": "mph"}
